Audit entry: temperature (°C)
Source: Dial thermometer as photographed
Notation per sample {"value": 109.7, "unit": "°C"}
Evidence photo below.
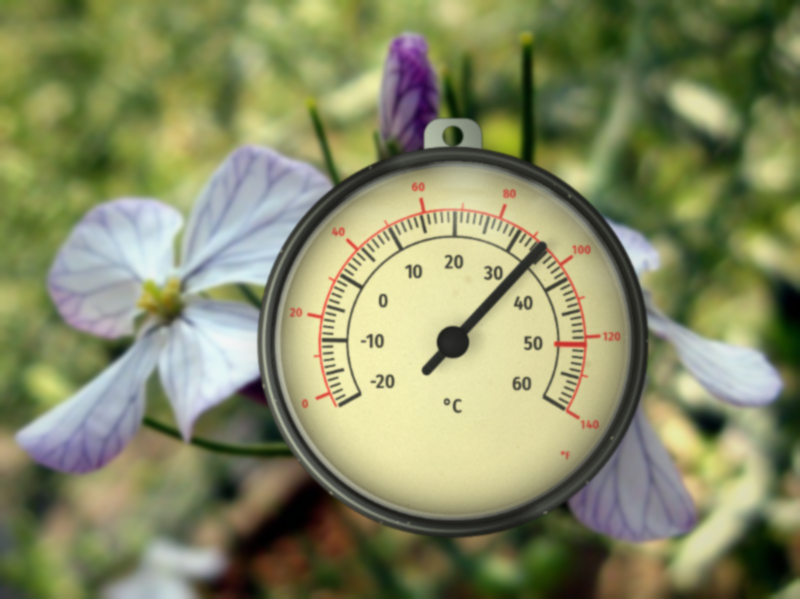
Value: {"value": 34, "unit": "°C"}
